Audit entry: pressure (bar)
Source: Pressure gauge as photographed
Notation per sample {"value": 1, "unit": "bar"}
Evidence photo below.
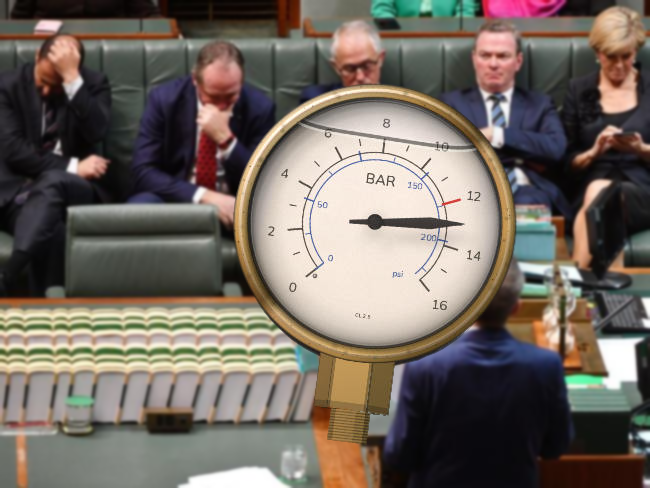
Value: {"value": 13, "unit": "bar"}
